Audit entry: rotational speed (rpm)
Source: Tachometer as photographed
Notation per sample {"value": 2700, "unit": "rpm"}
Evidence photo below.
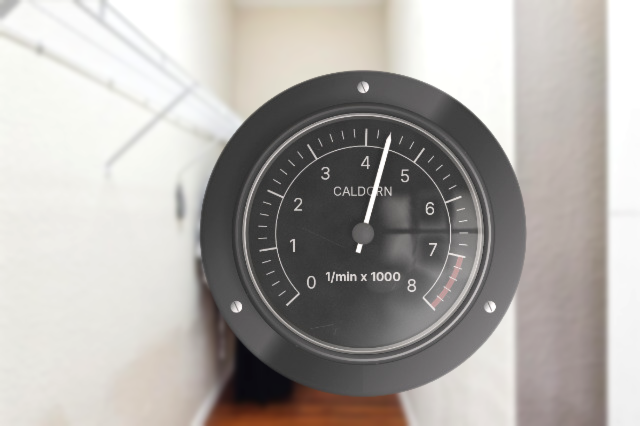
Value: {"value": 4400, "unit": "rpm"}
